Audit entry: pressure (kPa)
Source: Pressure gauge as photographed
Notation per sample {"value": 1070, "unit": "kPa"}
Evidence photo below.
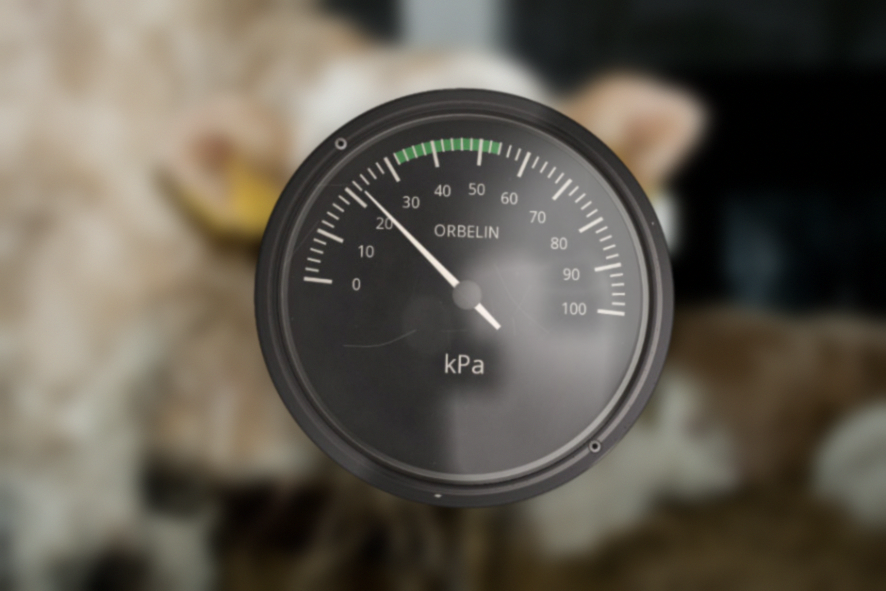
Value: {"value": 22, "unit": "kPa"}
